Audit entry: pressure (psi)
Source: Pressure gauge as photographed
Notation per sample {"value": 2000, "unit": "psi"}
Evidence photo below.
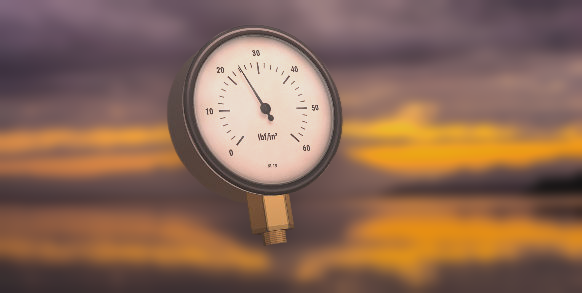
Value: {"value": 24, "unit": "psi"}
